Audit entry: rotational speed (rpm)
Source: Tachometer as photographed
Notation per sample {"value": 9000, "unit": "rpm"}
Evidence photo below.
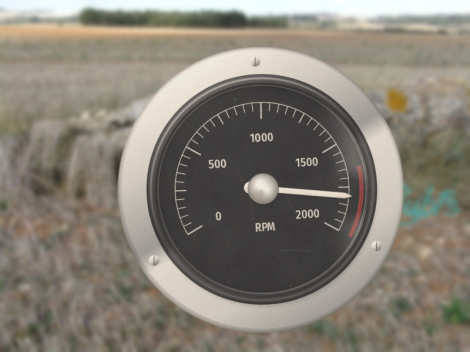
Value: {"value": 1800, "unit": "rpm"}
